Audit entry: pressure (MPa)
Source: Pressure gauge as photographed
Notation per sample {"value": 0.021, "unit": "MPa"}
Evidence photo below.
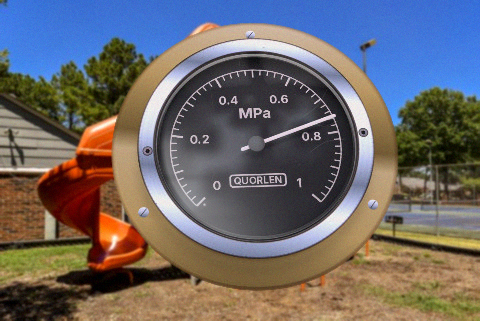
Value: {"value": 0.76, "unit": "MPa"}
